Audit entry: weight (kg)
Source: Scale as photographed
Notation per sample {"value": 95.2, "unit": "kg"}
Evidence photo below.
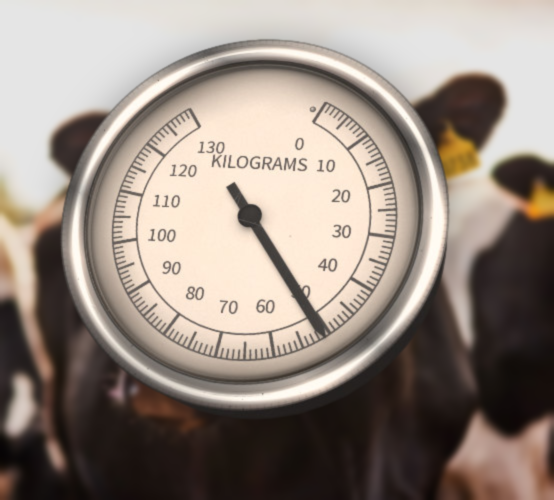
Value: {"value": 51, "unit": "kg"}
